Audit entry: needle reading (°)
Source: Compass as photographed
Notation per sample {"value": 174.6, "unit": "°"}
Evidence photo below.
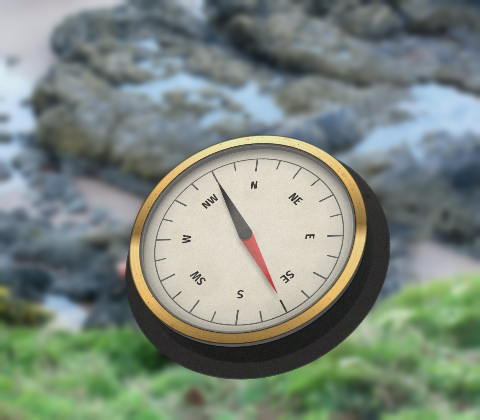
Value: {"value": 150, "unit": "°"}
